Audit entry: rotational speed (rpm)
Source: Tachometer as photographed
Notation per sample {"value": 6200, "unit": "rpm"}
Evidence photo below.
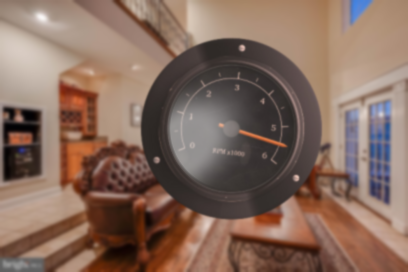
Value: {"value": 5500, "unit": "rpm"}
